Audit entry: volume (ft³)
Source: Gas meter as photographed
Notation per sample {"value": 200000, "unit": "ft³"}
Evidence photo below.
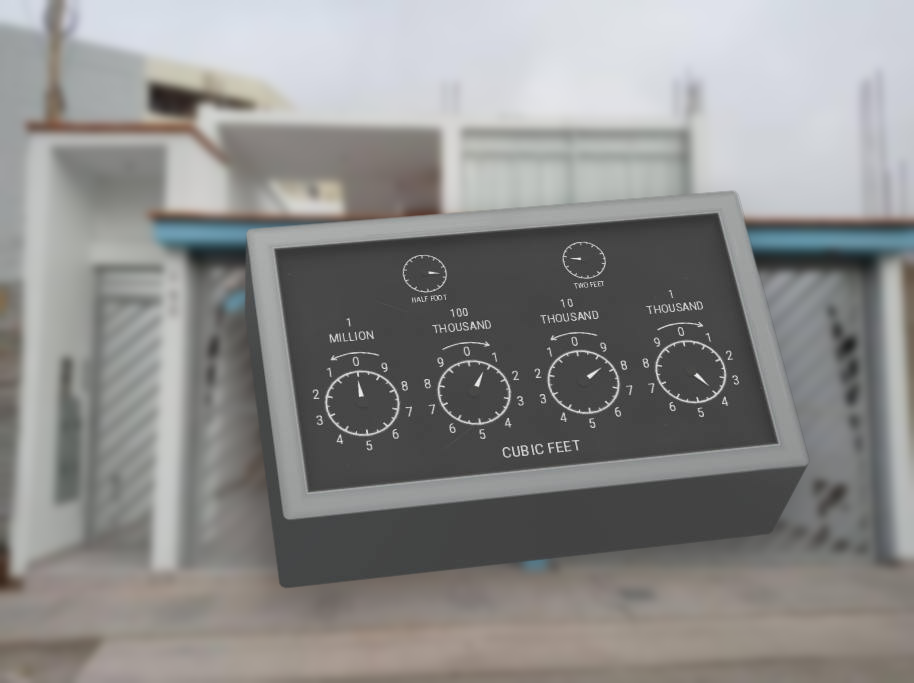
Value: {"value": 8400, "unit": "ft³"}
